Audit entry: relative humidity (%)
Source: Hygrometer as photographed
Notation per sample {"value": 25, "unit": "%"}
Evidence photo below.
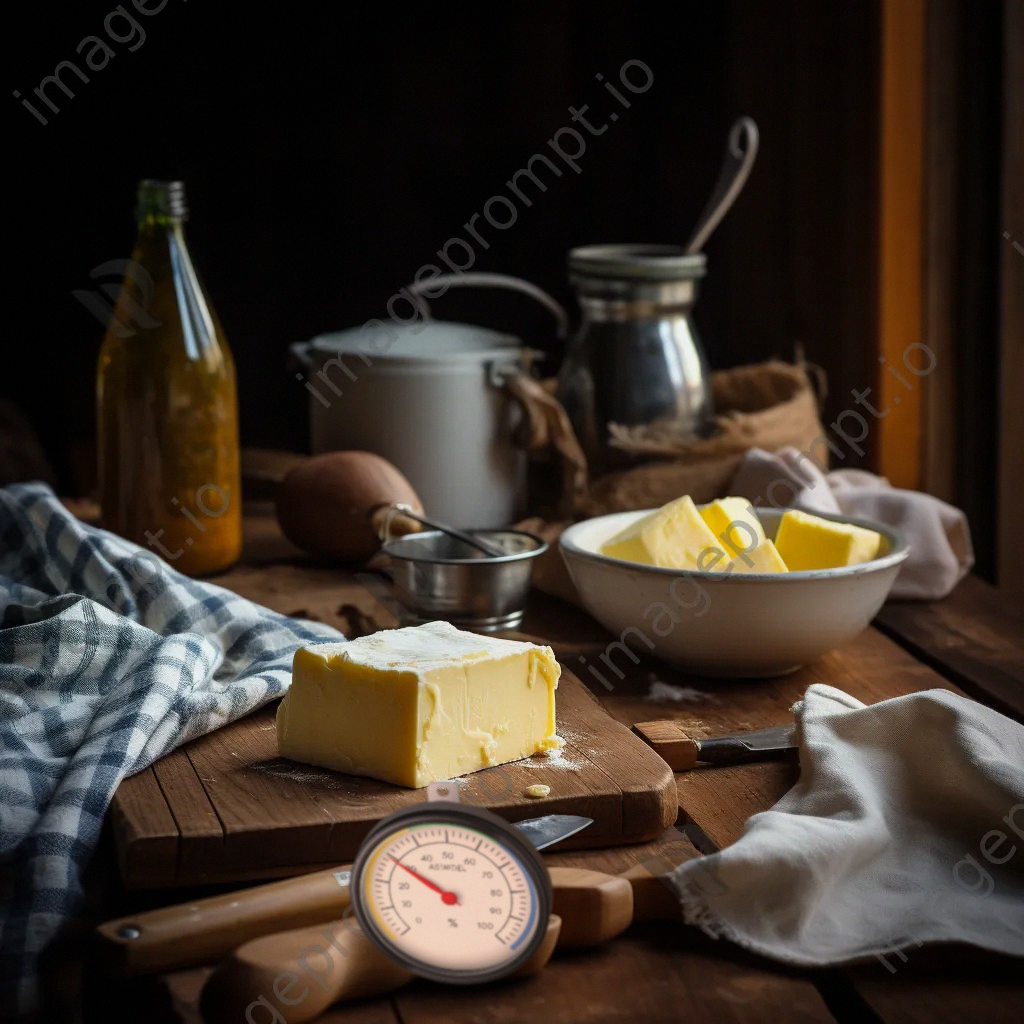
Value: {"value": 30, "unit": "%"}
